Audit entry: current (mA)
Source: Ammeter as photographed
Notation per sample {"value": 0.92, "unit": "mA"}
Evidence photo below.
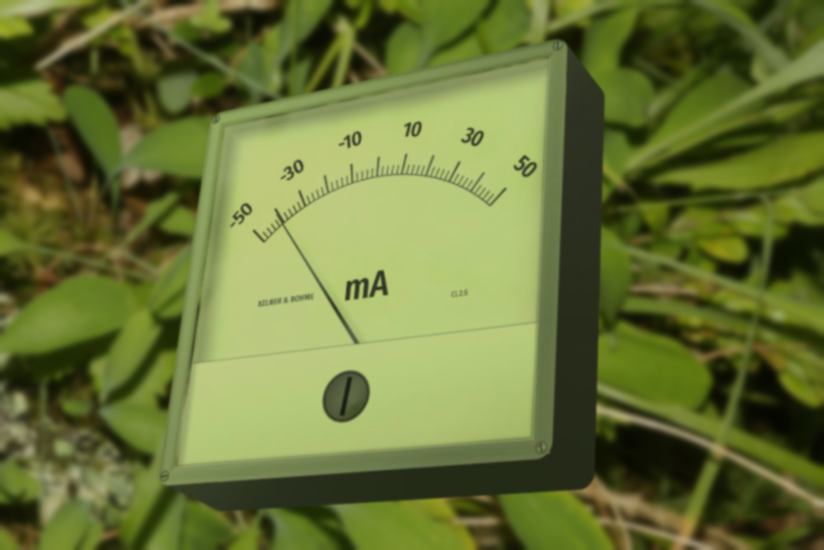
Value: {"value": -40, "unit": "mA"}
